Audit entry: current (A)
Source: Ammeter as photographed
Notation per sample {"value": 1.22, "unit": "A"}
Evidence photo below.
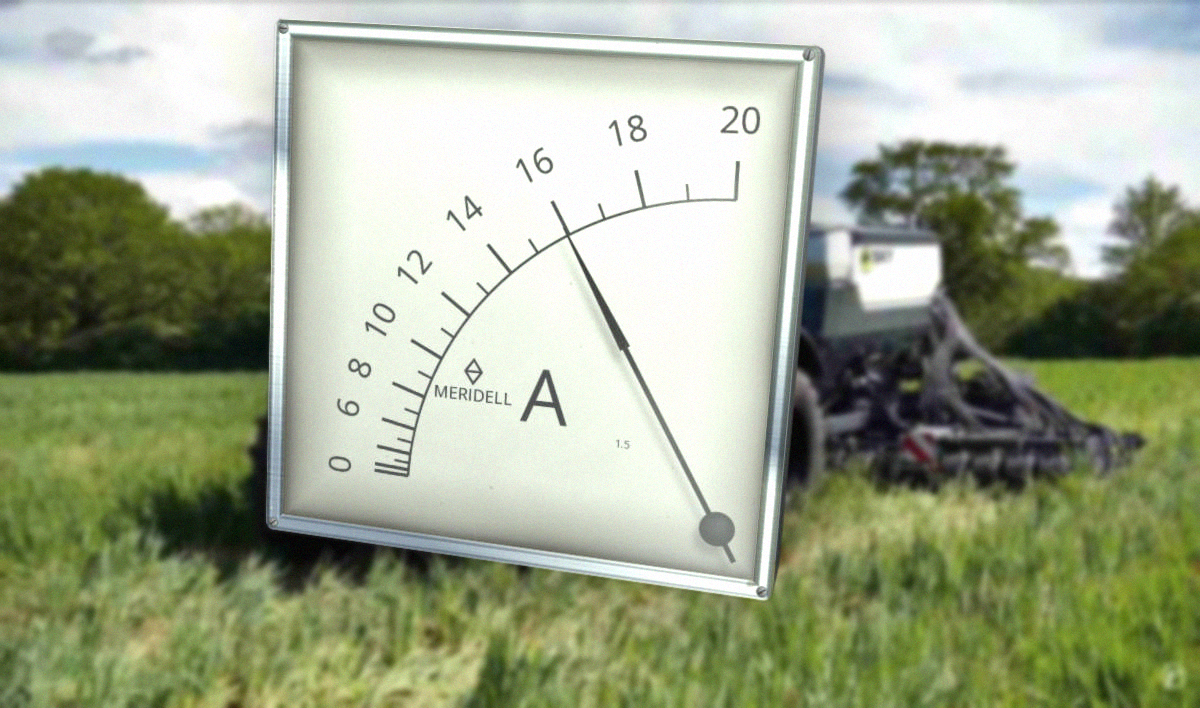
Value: {"value": 16, "unit": "A"}
